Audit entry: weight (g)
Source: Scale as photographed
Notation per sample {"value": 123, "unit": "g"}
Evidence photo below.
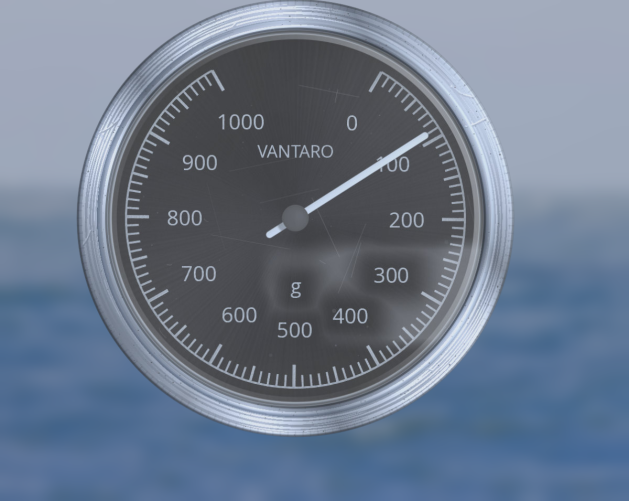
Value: {"value": 90, "unit": "g"}
